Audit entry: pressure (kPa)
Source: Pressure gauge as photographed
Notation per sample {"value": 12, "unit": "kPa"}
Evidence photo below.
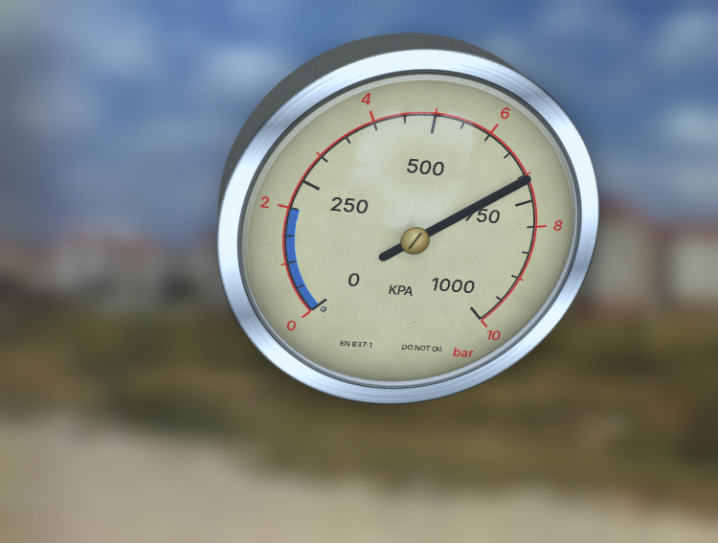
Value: {"value": 700, "unit": "kPa"}
